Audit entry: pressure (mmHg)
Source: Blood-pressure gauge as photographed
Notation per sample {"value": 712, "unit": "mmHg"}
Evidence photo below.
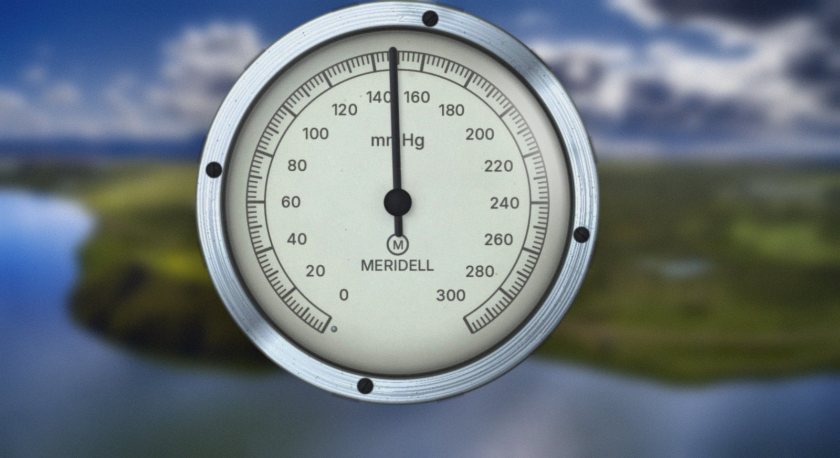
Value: {"value": 148, "unit": "mmHg"}
